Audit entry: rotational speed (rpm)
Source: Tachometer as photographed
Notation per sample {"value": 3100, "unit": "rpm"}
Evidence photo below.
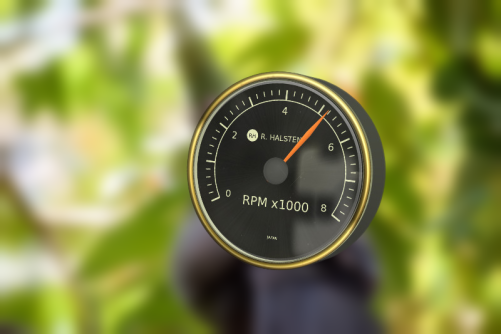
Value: {"value": 5200, "unit": "rpm"}
